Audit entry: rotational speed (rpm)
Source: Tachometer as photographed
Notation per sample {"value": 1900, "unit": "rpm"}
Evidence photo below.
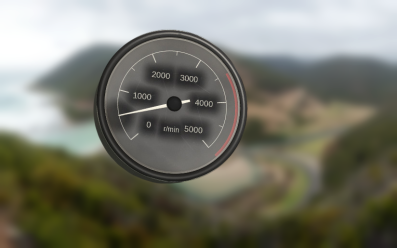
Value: {"value": 500, "unit": "rpm"}
